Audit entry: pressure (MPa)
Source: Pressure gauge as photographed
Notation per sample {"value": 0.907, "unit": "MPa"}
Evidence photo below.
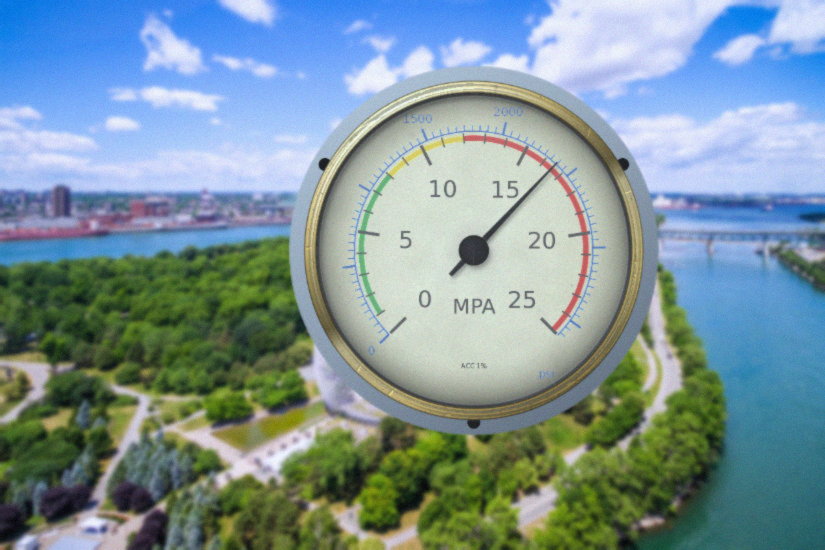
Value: {"value": 16.5, "unit": "MPa"}
